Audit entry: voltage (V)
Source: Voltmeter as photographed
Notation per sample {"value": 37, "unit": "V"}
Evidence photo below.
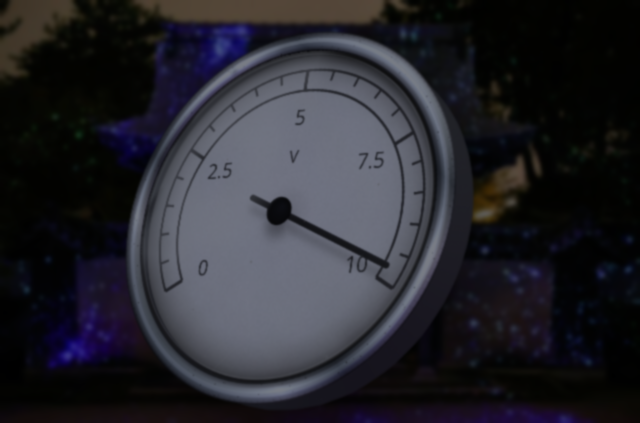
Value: {"value": 9.75, "unit": "V"}
